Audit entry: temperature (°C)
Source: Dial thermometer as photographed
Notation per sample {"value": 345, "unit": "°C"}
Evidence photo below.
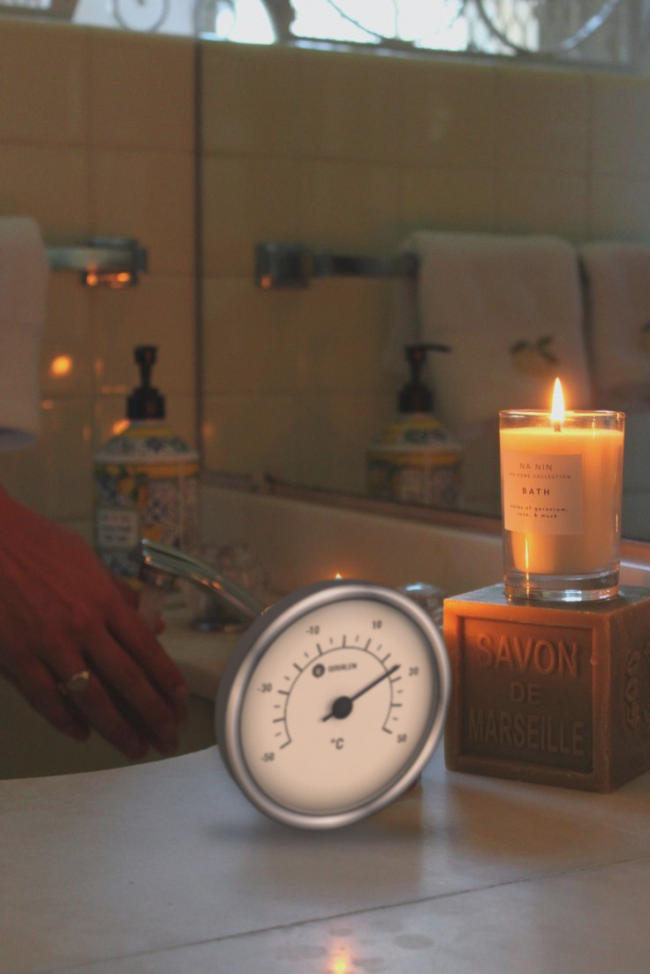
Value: {"value": 25, "unit": "°C"}
